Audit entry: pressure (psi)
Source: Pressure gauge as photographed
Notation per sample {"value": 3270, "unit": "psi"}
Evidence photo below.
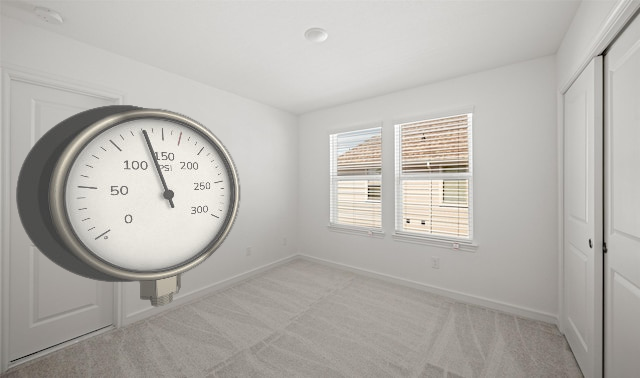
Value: {"value": 130, "unit": "psi"}
